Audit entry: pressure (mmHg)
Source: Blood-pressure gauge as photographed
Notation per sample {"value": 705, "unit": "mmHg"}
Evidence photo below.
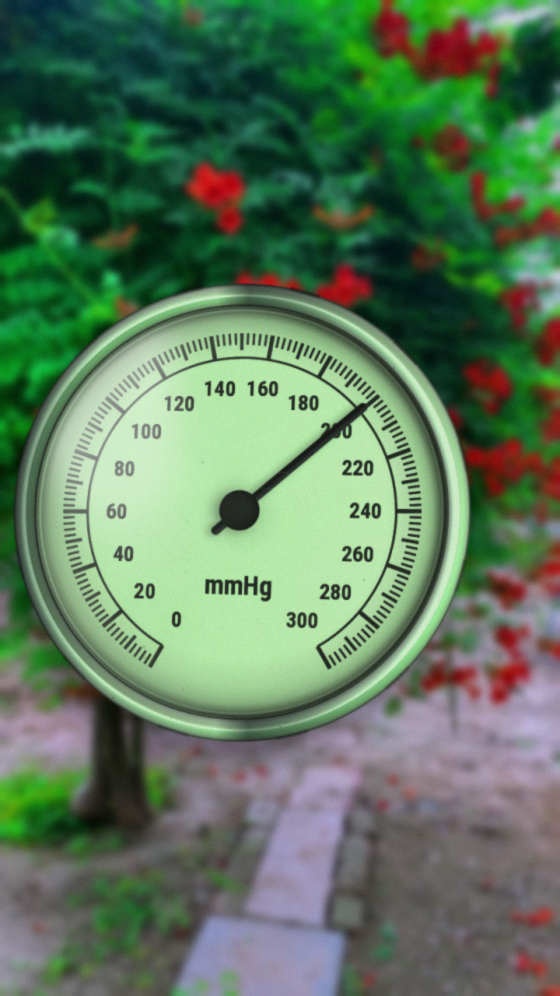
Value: {"value": 200, "unit": "mmHg"}
